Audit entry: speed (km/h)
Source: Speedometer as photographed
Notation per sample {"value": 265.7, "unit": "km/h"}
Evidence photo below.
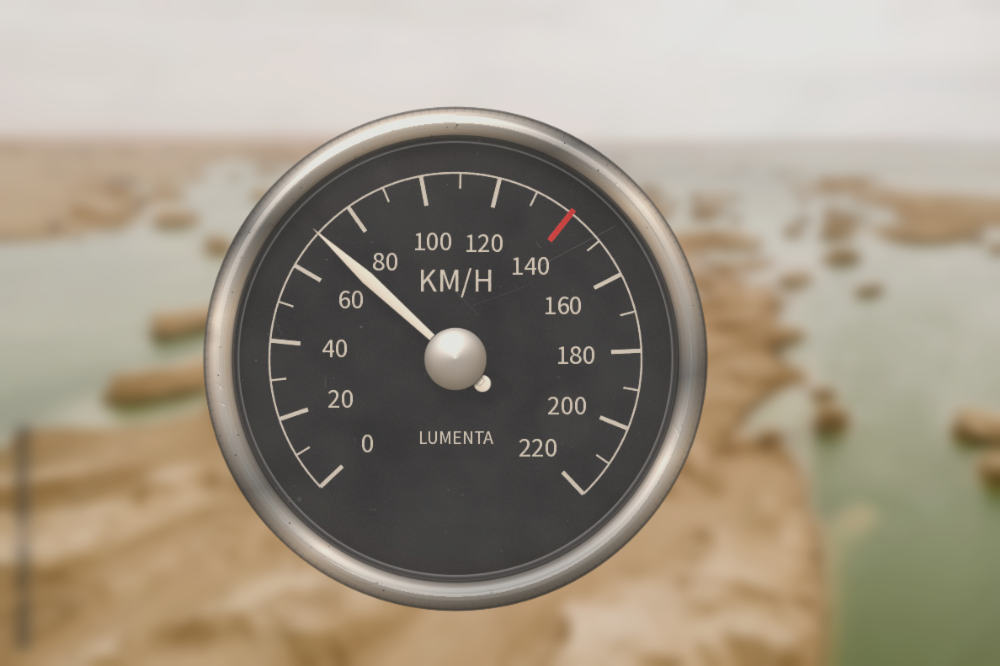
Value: {"value": 70, "unit": "km/h"}
